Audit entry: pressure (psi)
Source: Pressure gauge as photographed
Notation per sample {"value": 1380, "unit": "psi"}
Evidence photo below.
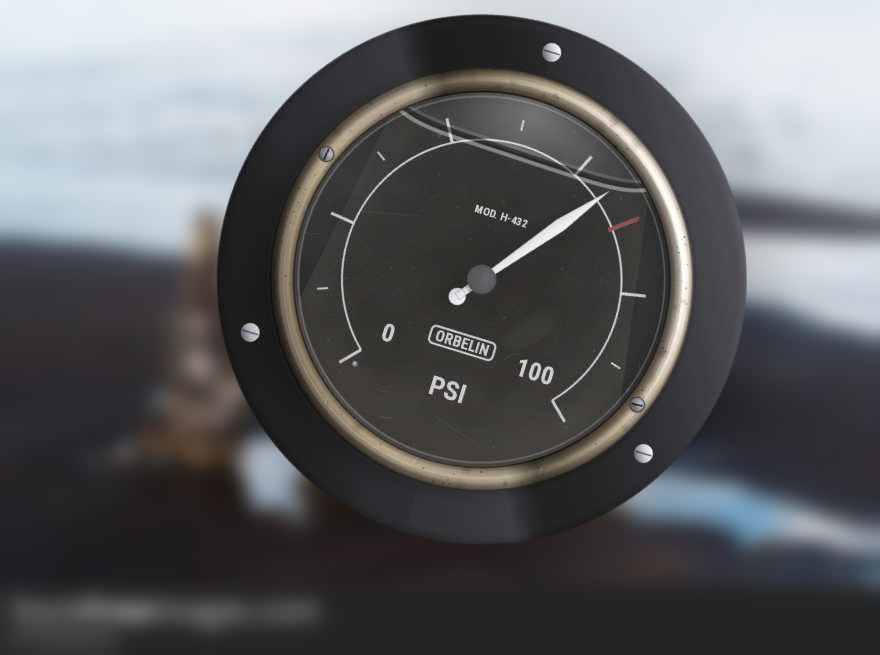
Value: {"value": 65, "unit": "psi"}
